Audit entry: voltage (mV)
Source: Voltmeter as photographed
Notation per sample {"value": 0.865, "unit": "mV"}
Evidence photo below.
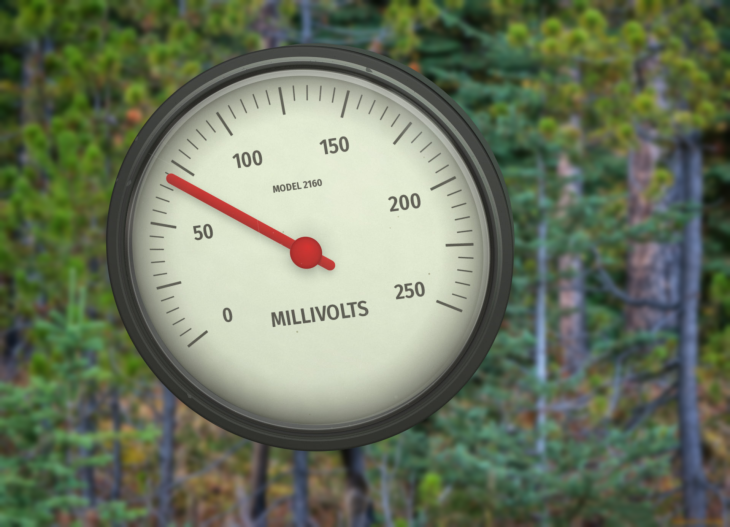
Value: {"value": 70, "unit": "mV"}
